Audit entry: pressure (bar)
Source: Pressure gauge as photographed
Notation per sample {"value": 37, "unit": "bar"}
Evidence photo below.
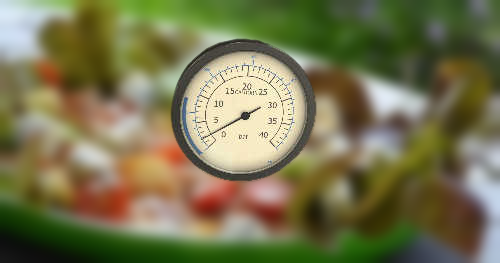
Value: {"value": 2, "unit": "bar"}
